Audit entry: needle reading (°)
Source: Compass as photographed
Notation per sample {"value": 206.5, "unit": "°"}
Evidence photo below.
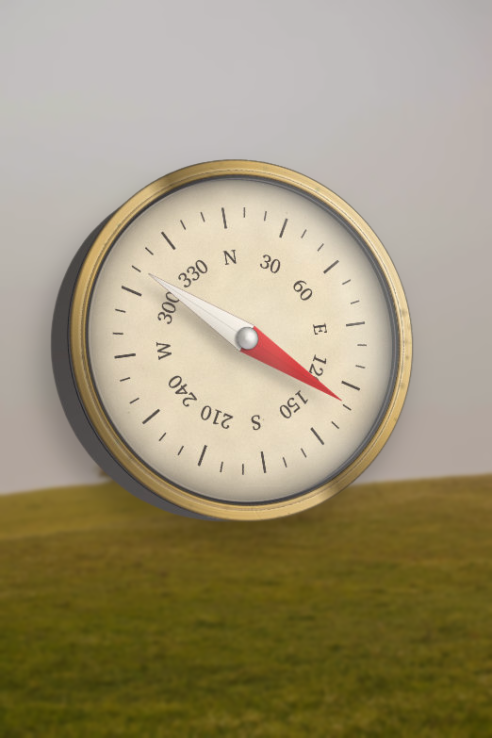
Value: {"value": 130, "unit": "°"}
